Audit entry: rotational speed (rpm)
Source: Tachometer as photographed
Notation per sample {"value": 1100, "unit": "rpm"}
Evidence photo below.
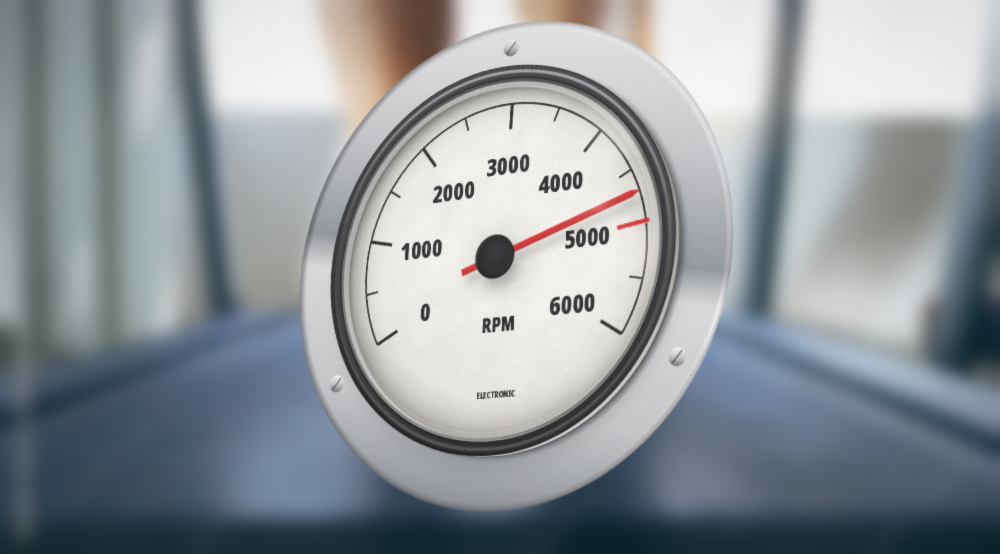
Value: {"value": 4750, "unit": "rpm"}
